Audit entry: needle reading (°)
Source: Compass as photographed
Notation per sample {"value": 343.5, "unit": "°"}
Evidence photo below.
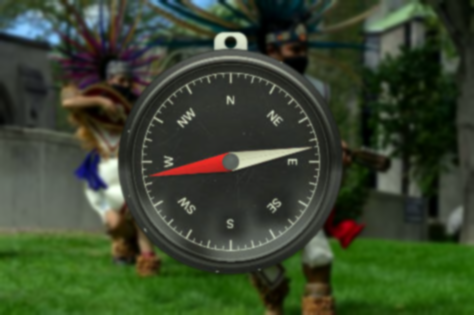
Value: {"value": 260, "unit": "°"}
